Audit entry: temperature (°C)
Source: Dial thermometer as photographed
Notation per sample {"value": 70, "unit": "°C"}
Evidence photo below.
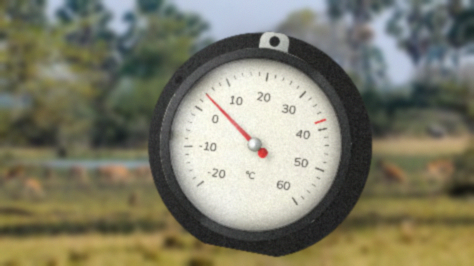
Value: {"value": 4, "unit": "°C"}
